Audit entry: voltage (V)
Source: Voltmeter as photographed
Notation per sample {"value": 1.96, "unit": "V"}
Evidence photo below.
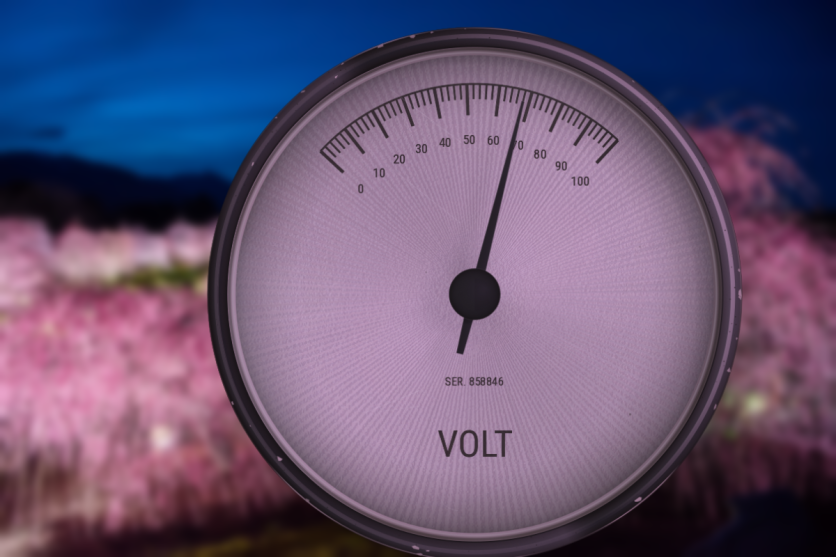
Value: {"value": 68, "unit": "V"}
